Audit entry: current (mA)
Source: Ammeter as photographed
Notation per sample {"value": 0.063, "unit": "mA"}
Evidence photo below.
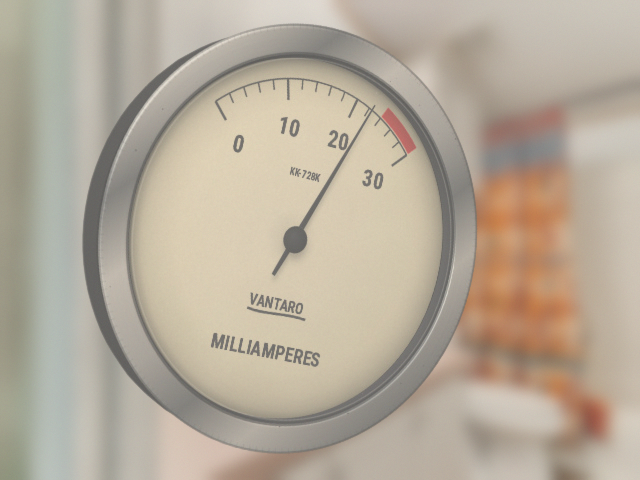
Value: {"value": 22, "unit": "mA"}
